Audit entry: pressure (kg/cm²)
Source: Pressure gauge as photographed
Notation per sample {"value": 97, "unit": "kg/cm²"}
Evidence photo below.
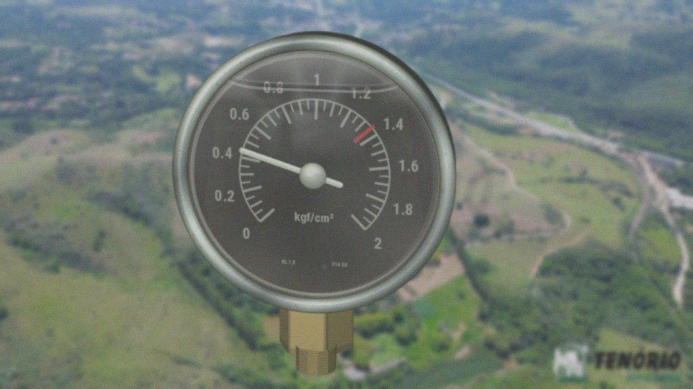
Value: {"value": 0.45, "unit": "kg/cm²"}
